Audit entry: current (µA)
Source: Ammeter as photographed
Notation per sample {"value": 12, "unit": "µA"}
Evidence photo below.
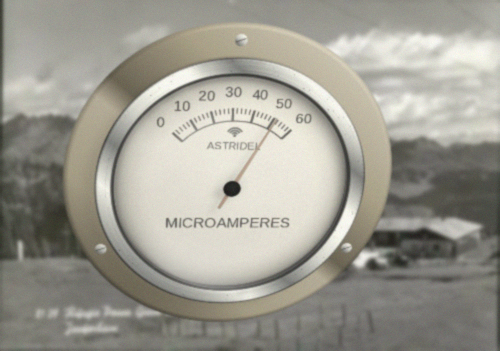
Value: {"value": 50, "unit": "µA"}
